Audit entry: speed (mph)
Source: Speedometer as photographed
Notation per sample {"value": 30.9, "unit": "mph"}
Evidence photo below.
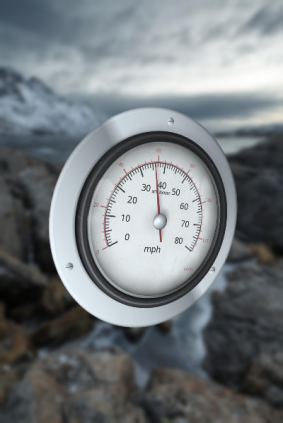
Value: {"value": 35, "unit": "mph"}
